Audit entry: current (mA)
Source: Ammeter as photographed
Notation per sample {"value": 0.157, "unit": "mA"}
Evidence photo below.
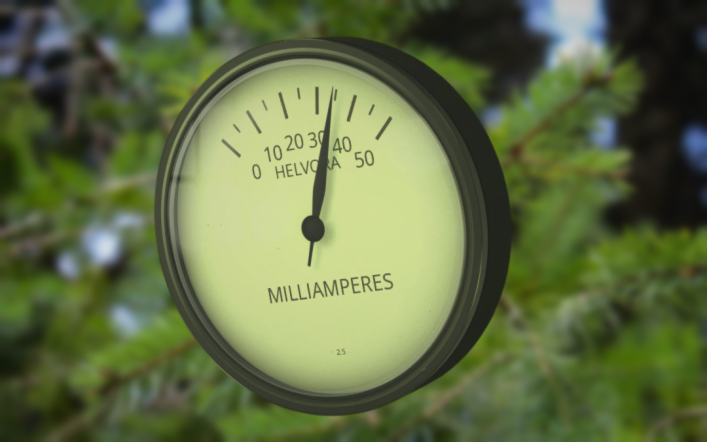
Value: {"value": 35, "unit": "mA"}
